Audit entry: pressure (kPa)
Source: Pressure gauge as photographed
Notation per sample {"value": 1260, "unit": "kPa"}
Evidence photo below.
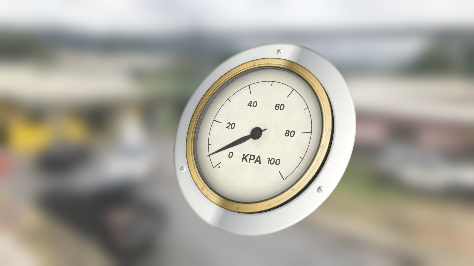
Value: {"value": 5, "unit": "kPa"}
